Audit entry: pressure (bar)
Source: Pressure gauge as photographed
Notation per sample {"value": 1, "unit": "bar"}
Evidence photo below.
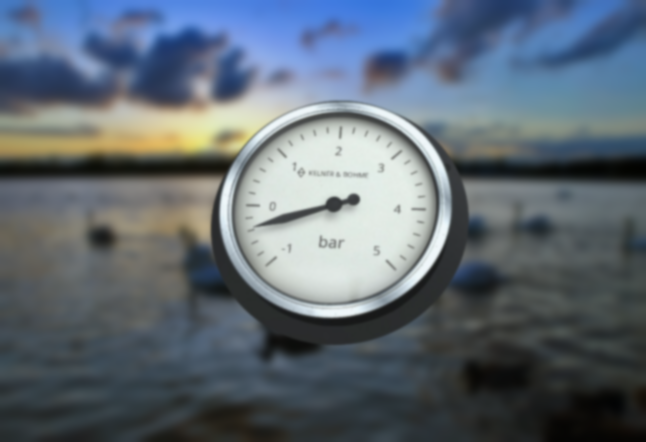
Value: {"value": -0.4, "unit": "bar"}
